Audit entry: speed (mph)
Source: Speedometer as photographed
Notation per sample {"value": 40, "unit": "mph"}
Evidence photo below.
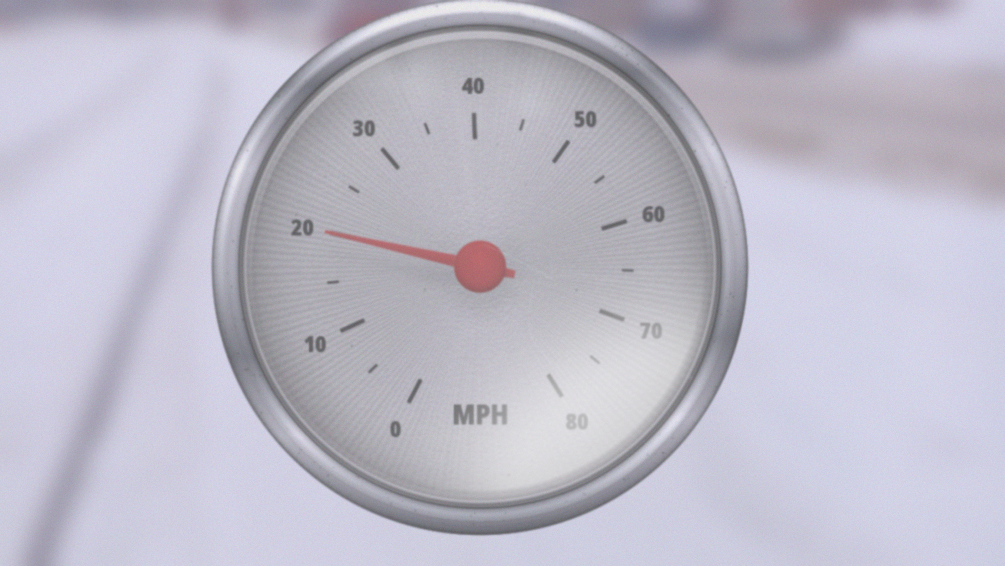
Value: {"value": 20, "unit": "mph"}
